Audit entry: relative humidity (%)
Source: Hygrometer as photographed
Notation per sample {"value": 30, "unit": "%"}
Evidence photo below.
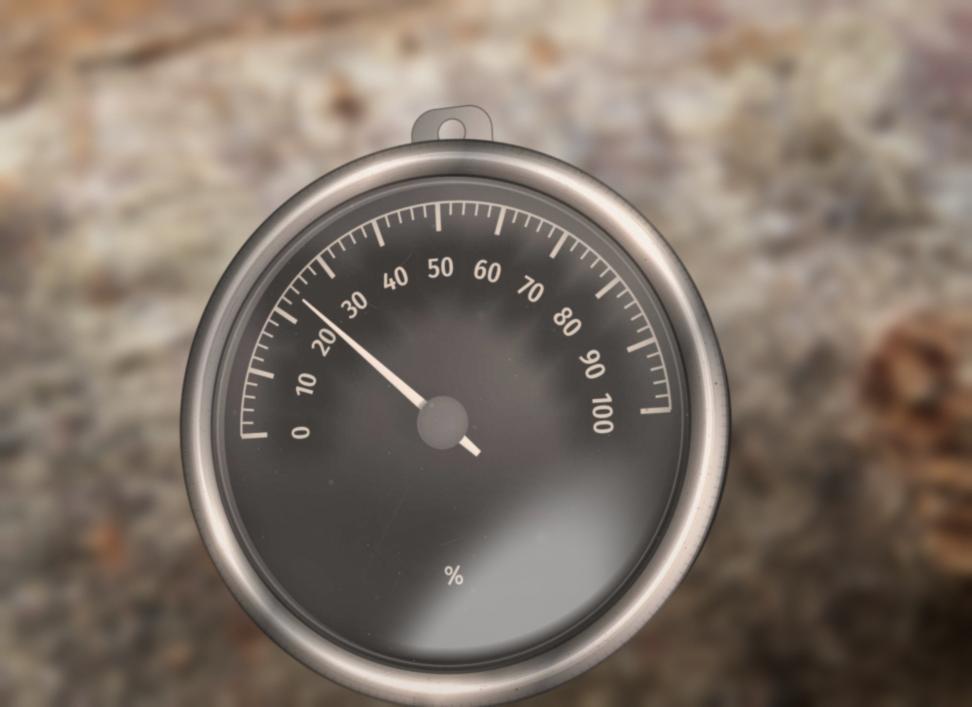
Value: {"value": 24, "unit": "%"}
